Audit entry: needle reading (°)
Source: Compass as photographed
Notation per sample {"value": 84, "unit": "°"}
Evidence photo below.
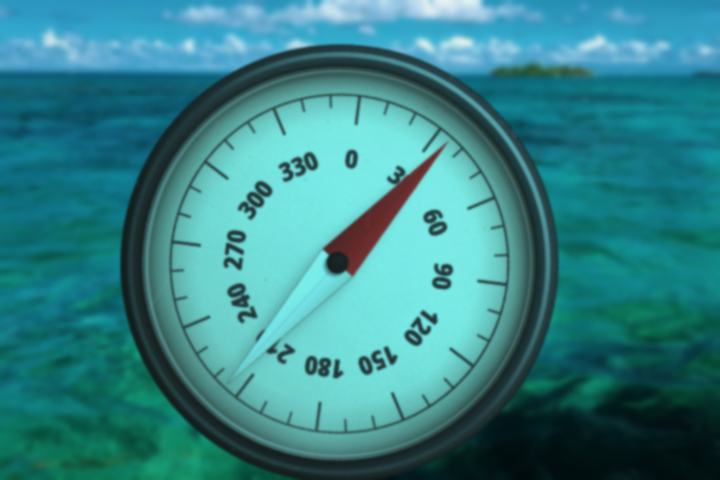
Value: {"value": 35, "unit": "°"}
